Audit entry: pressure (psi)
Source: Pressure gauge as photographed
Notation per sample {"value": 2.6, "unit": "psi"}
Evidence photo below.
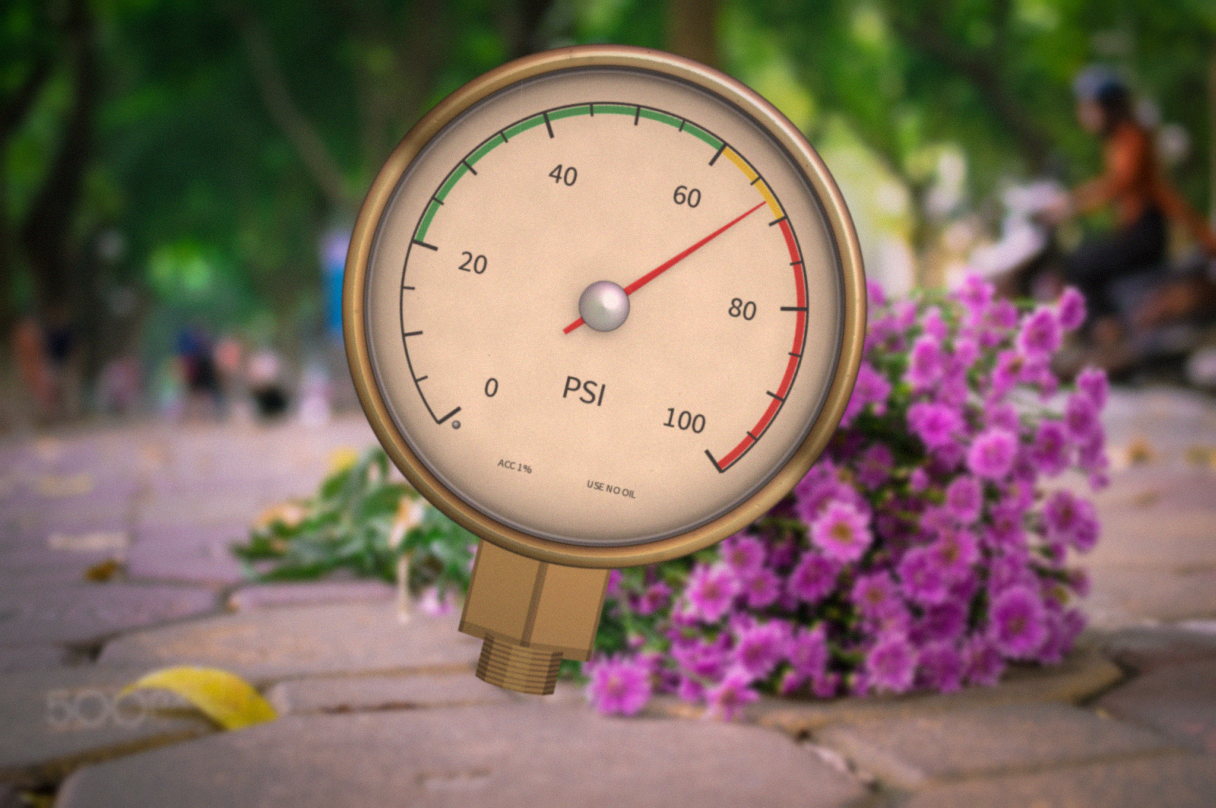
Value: {"value": 67.5, "unit": "psi"}
